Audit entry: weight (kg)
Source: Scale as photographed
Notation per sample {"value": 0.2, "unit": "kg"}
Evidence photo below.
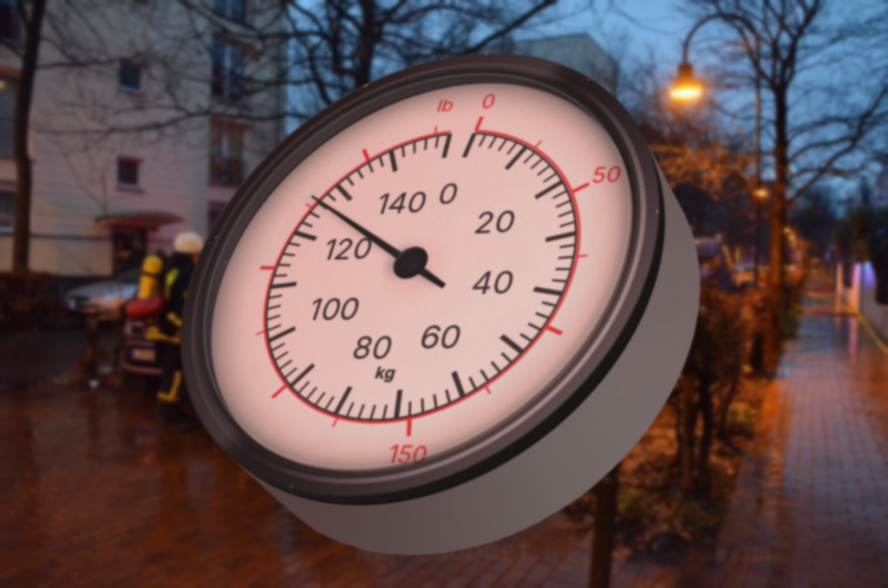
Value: {"value": 126, "unit": "kg"}
